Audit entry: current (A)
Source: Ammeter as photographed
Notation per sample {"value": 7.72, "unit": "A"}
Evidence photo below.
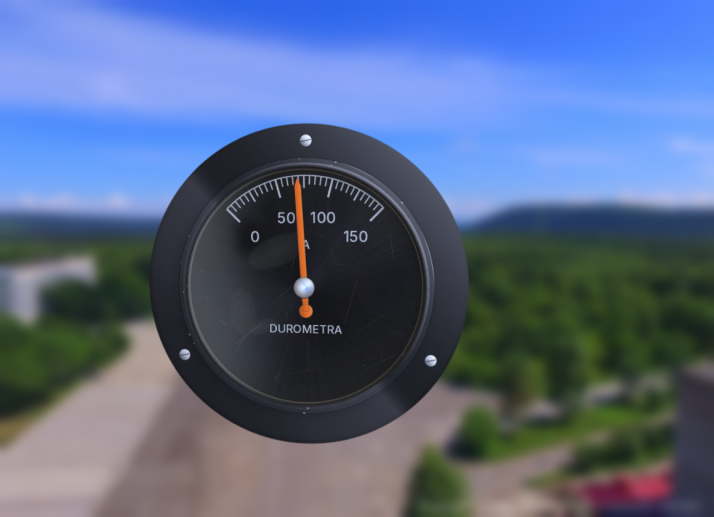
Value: {"value": 70, "unit": "A"}
